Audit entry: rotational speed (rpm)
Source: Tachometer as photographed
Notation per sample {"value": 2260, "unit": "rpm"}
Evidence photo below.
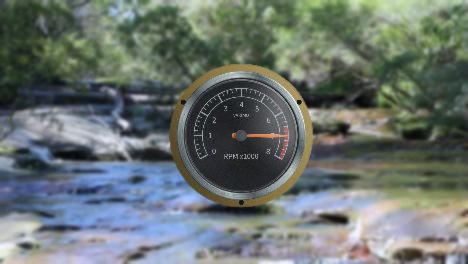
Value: {"value": 7000, "unit": "rpm"}
